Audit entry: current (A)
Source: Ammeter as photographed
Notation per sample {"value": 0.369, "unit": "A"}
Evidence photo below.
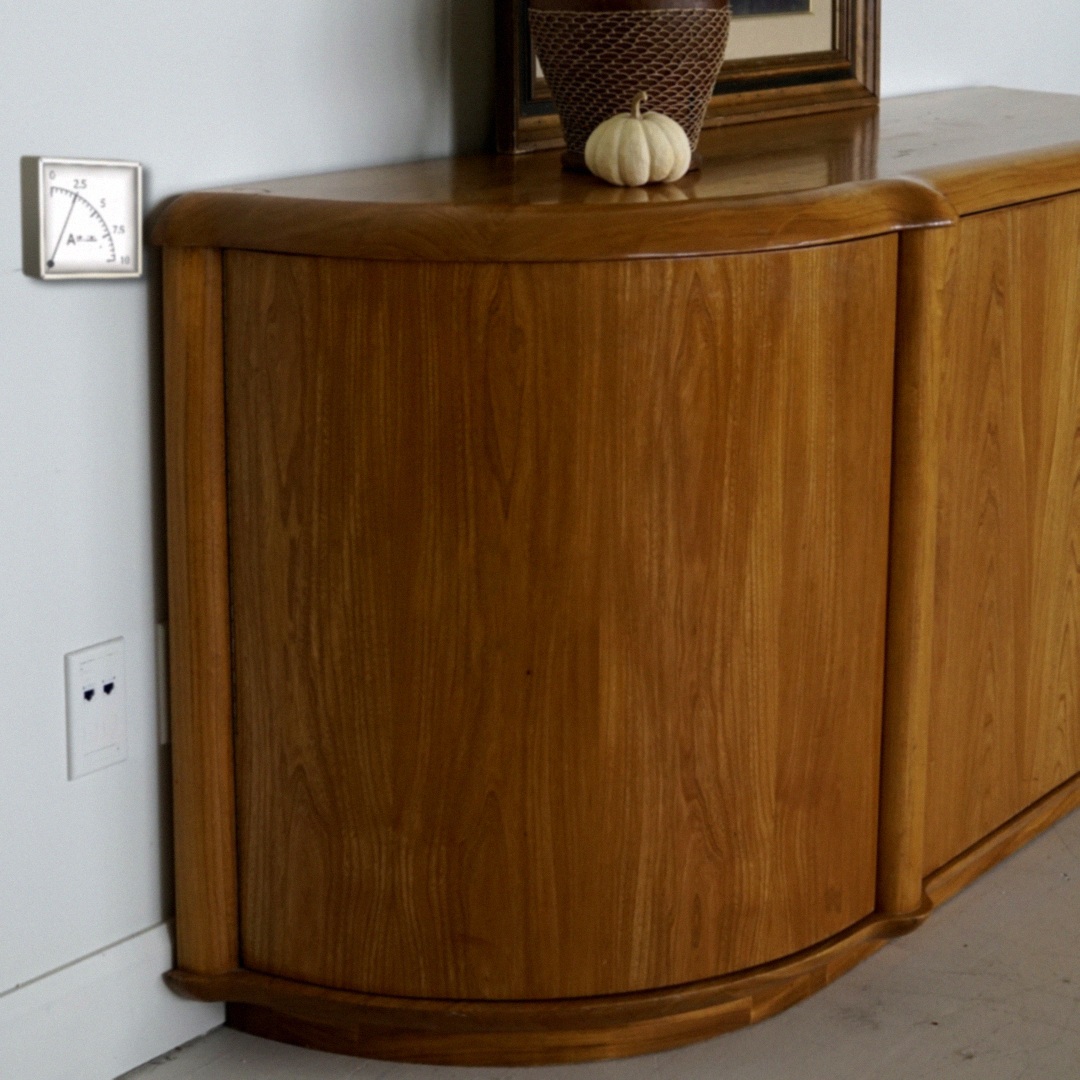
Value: {"value": 2.5, "unit": "A"}
